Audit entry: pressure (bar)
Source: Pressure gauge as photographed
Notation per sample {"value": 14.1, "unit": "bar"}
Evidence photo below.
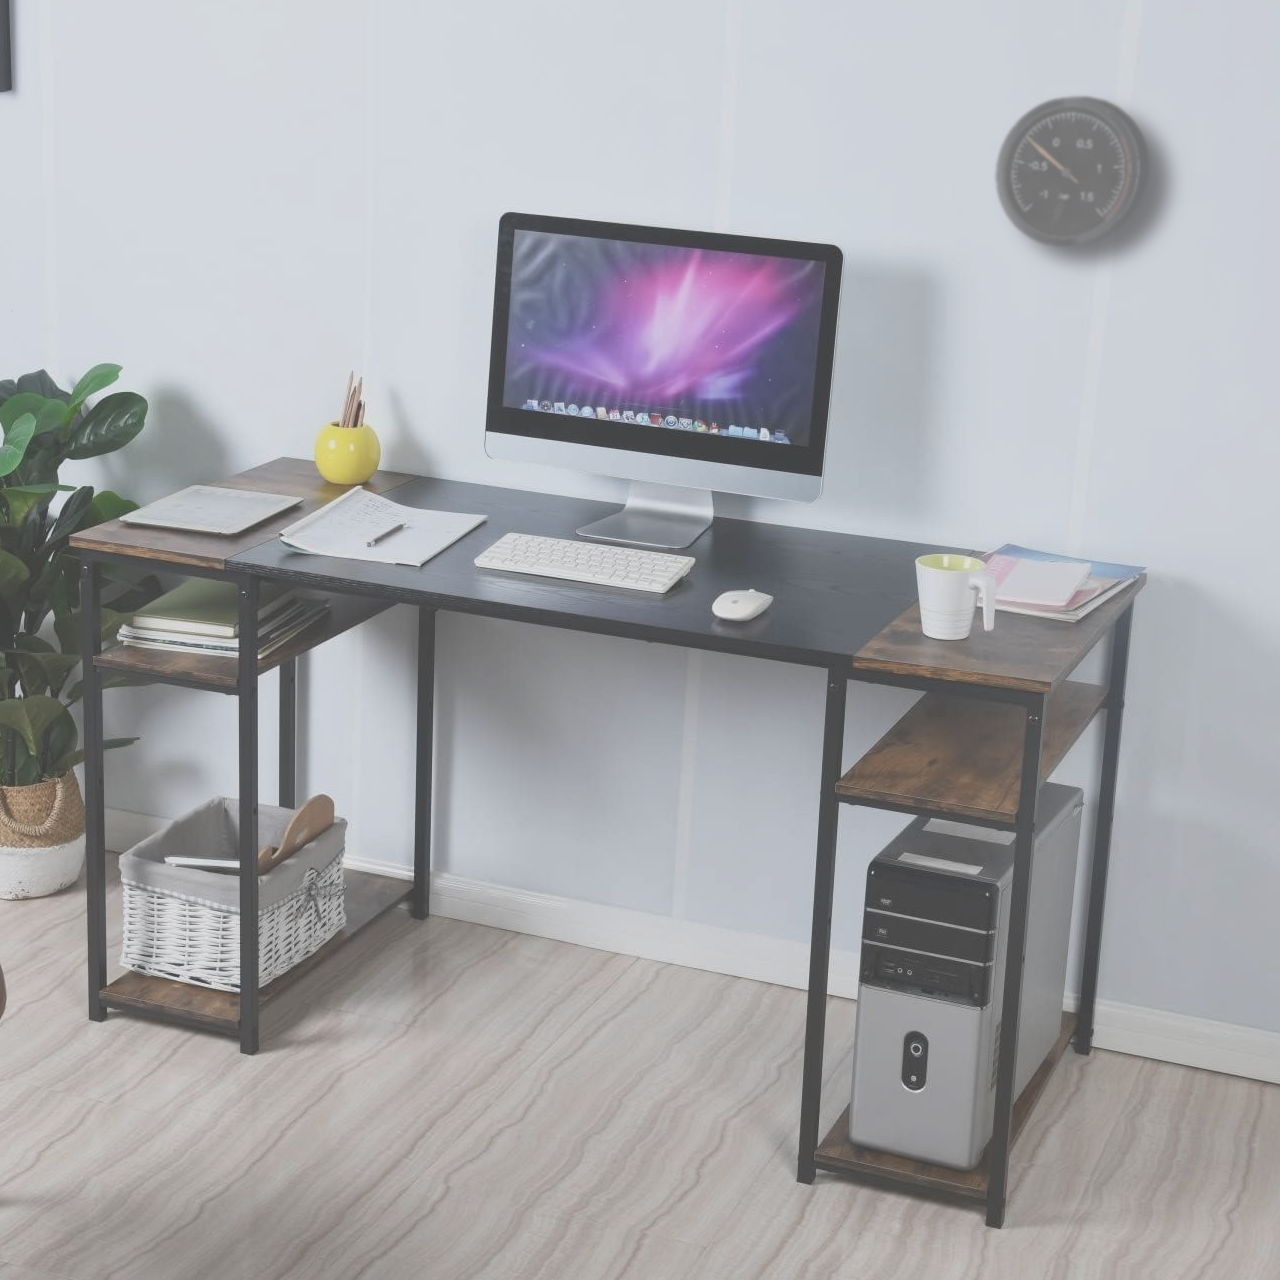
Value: {"value": -0.25, "unit": "bar"}
